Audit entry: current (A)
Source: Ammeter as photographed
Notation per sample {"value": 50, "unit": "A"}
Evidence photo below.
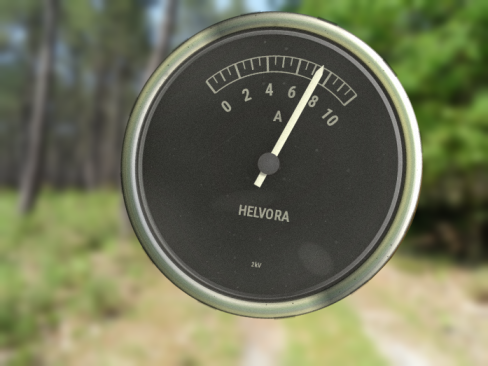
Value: {"value": 7.5, "unit": "A"}
